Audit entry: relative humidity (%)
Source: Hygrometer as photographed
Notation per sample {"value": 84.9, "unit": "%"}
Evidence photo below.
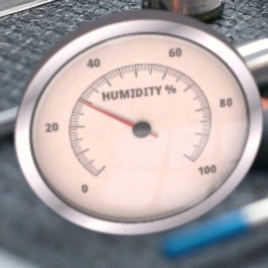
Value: {"value": 30, "unit": "%"}
